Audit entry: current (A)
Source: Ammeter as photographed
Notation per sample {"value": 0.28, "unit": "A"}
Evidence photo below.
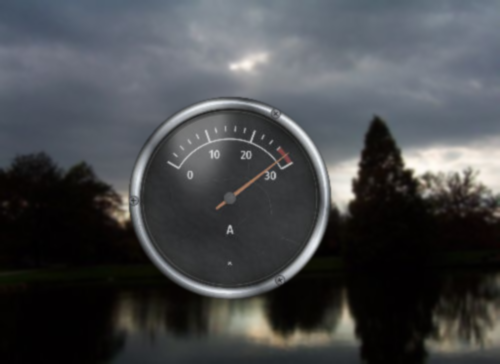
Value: {"value": 28, "unit": "A"}
